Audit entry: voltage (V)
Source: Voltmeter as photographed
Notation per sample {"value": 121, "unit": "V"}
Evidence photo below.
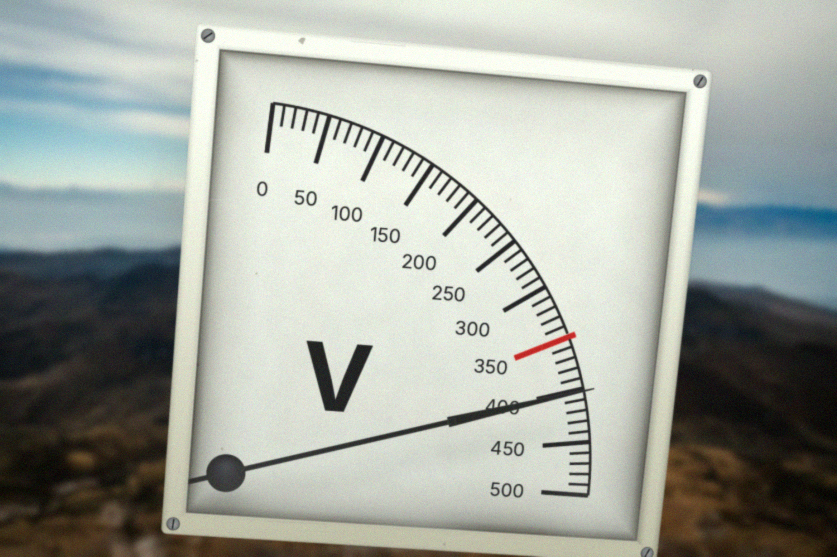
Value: {"value": 400, "unit": "V"}
